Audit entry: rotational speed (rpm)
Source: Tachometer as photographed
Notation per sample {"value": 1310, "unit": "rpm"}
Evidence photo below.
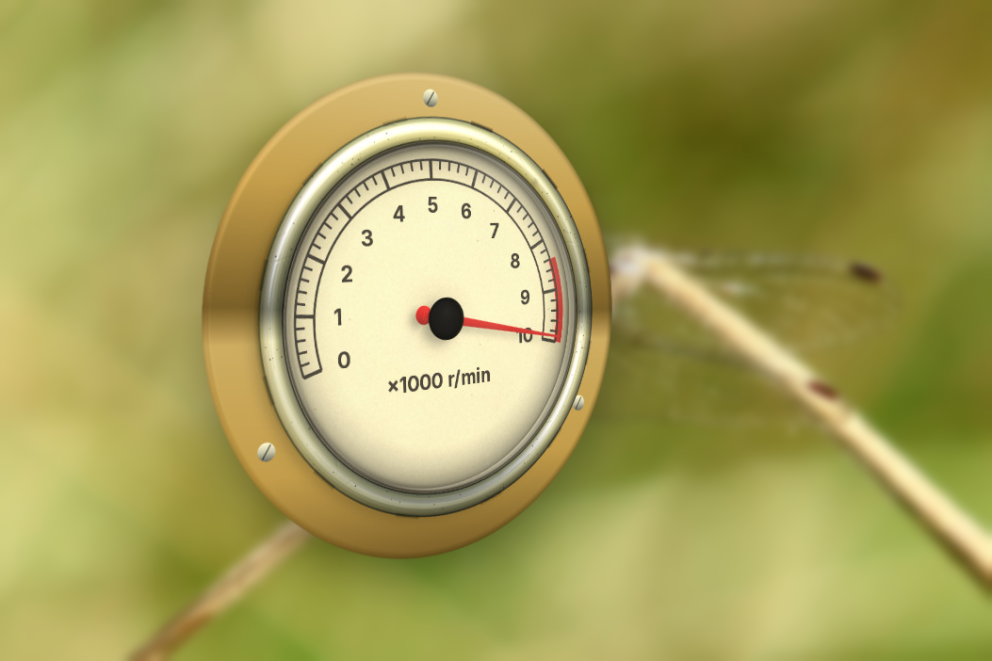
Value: {"value": 9900, "unit": "rpm"}
